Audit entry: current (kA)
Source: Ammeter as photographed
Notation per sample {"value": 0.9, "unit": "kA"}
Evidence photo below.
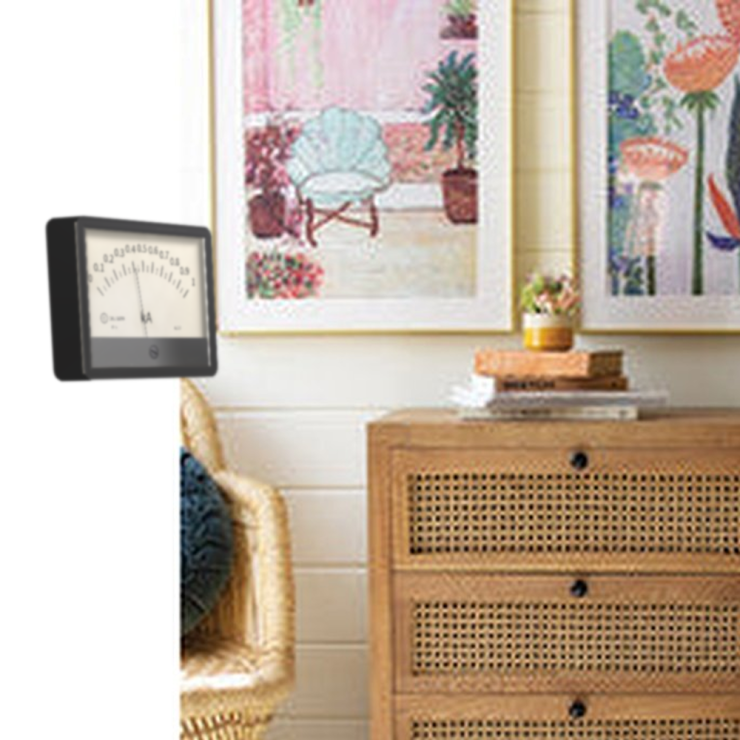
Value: {"value": 0.4, "unit": "kA"}
